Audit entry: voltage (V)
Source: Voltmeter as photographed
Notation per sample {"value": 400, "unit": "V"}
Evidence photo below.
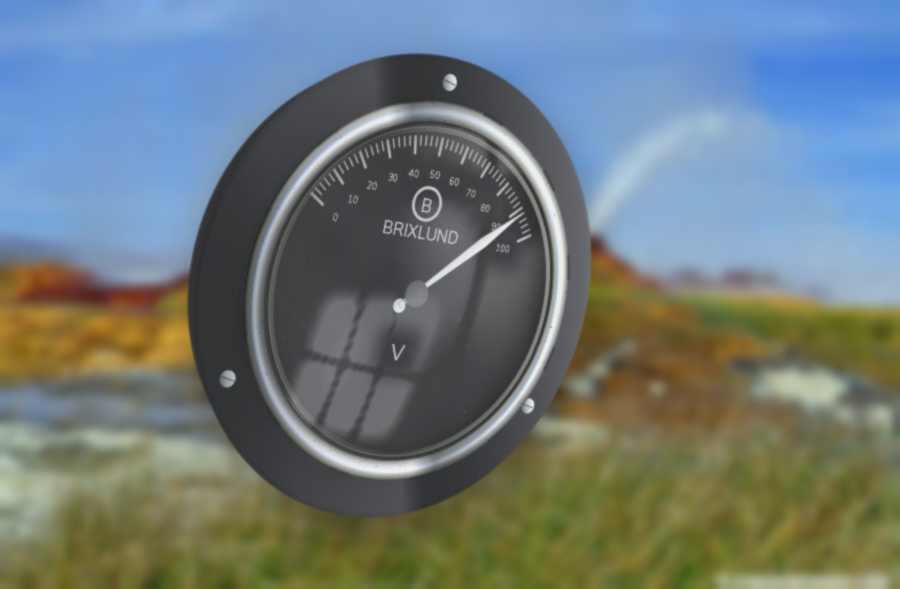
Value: {"value": 90, "unit": "V"}
